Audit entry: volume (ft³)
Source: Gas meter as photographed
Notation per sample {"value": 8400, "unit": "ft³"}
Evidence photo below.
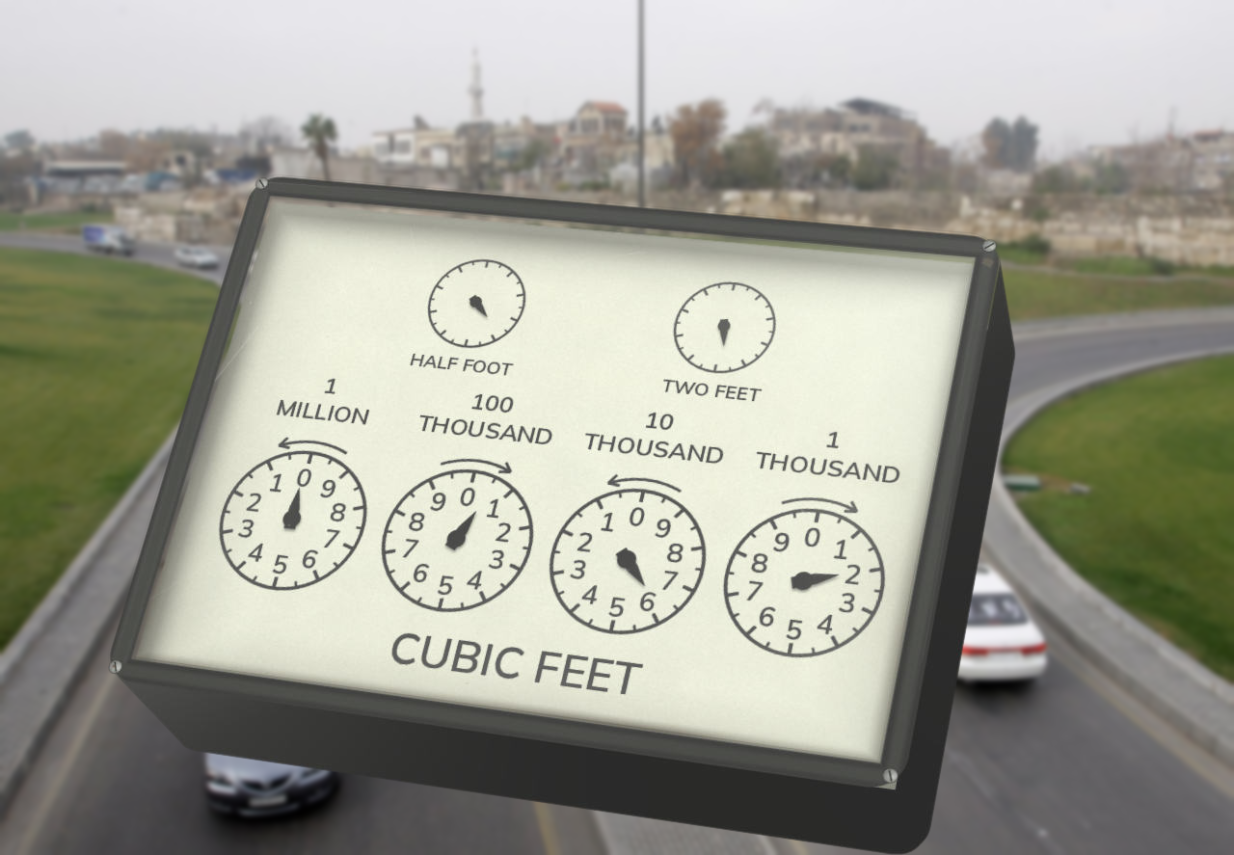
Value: {"value": 6200, "unit": "ft³"}
